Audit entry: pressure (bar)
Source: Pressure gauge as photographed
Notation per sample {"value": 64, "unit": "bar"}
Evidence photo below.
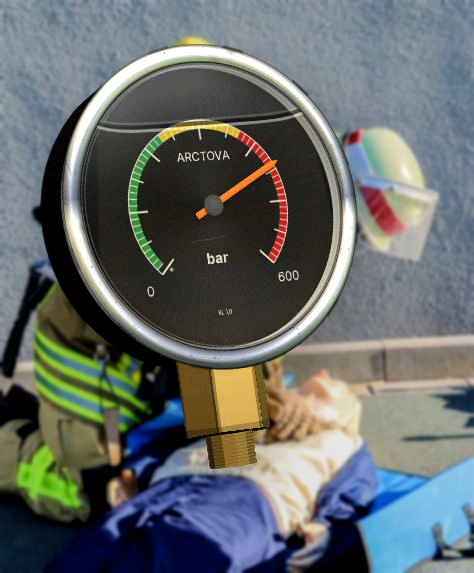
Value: {"value": 440, "unit": "bar"}
